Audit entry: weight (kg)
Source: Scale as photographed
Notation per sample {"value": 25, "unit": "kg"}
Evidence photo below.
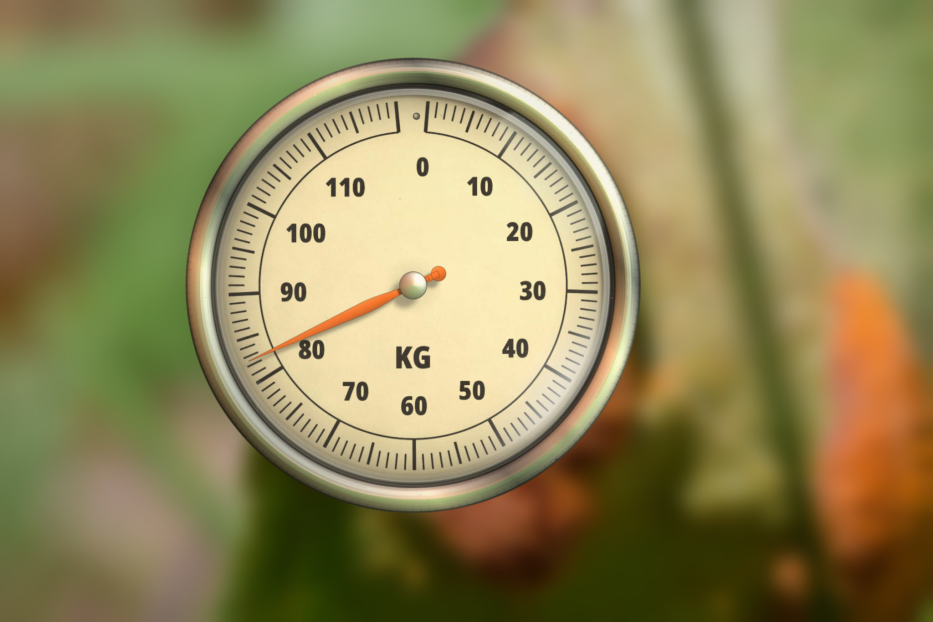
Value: {"value": 82.5, "unit": "kg"}
